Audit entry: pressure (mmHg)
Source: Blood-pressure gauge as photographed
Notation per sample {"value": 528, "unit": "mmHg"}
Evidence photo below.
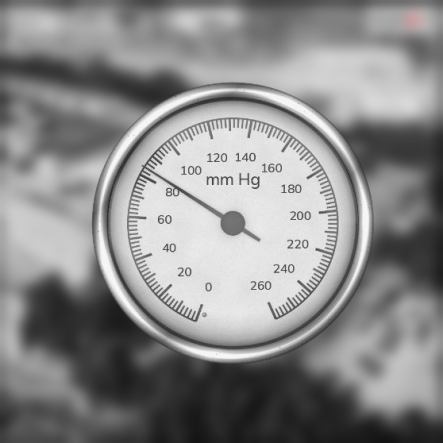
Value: {"value": 84, "unit": "mmHg"}
